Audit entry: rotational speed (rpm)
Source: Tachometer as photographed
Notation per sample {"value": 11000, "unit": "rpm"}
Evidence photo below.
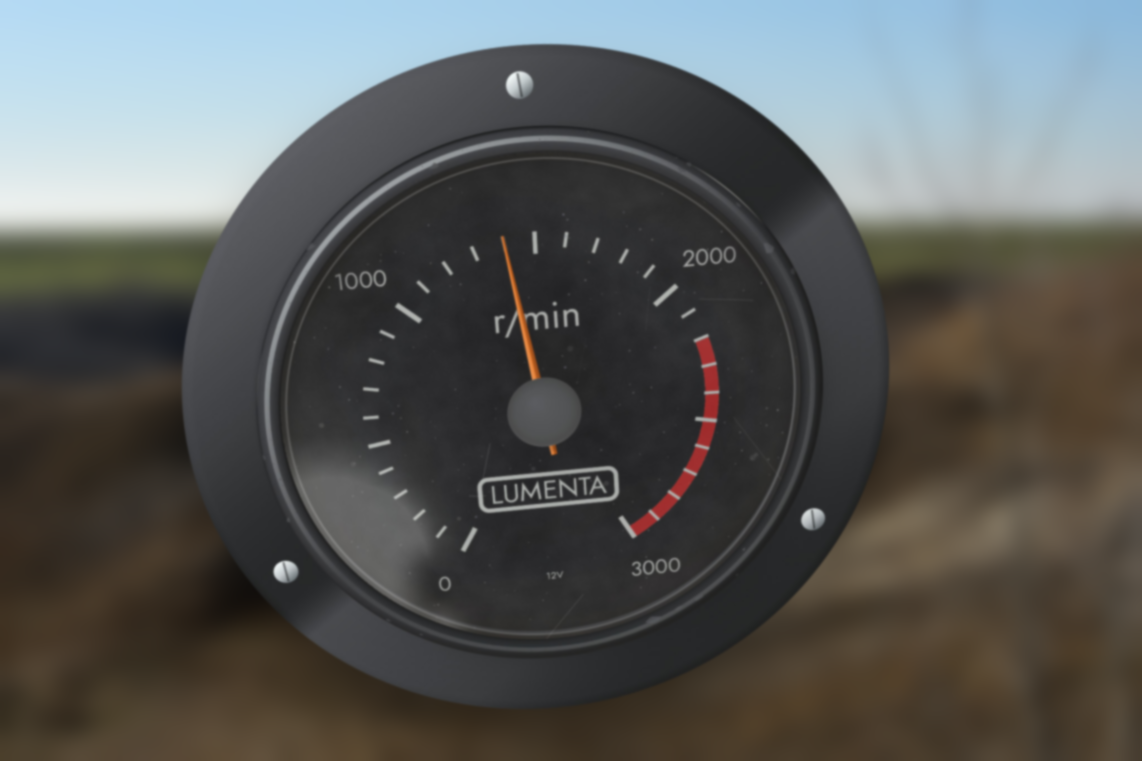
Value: {"value": 1400, "unit": "rpm"}
